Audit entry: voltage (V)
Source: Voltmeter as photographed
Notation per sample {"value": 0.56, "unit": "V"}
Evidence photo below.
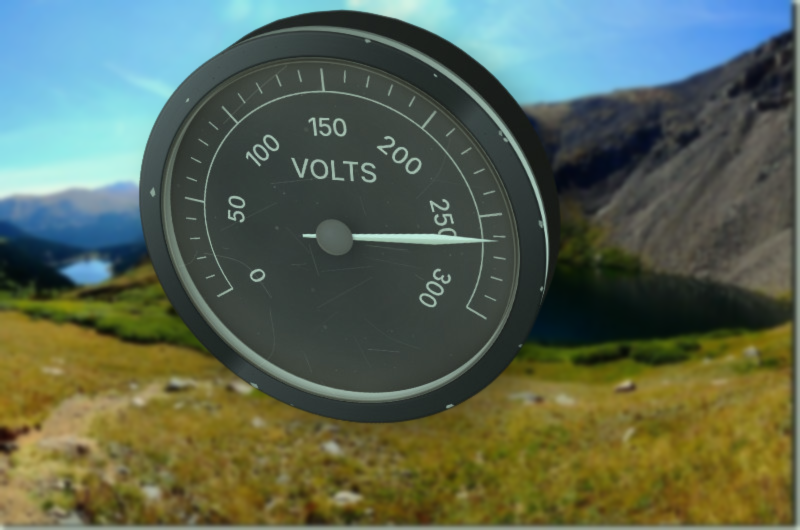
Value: {"value": 260, "unit": "V"}
